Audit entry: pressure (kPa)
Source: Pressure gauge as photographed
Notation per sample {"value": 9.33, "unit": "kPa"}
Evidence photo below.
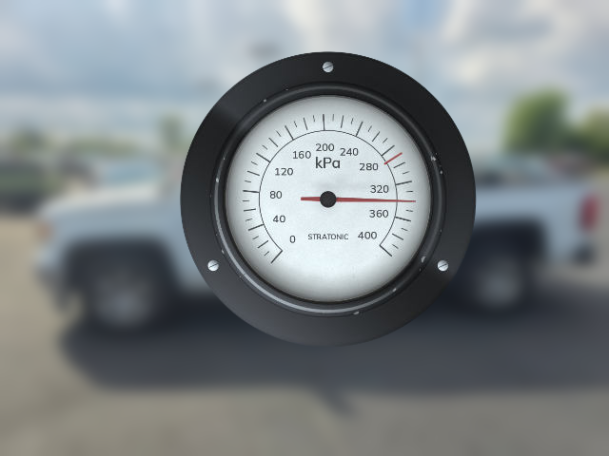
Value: {"value": 340, "unit": "kPa"}
